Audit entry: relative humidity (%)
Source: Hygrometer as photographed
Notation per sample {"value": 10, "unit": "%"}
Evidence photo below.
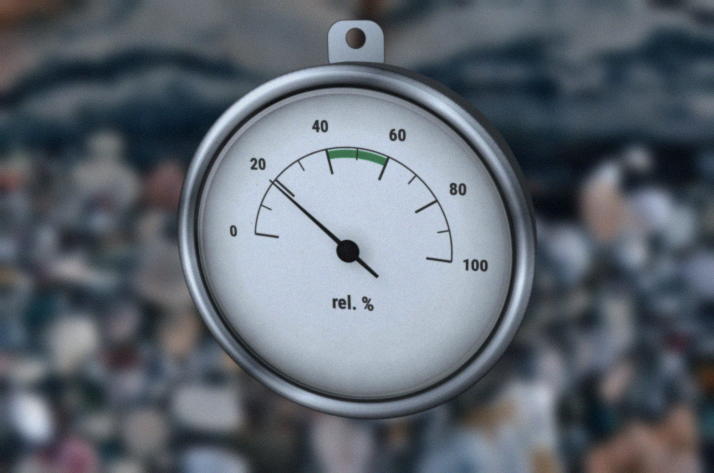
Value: {"value": 20, "unit": "%"}
